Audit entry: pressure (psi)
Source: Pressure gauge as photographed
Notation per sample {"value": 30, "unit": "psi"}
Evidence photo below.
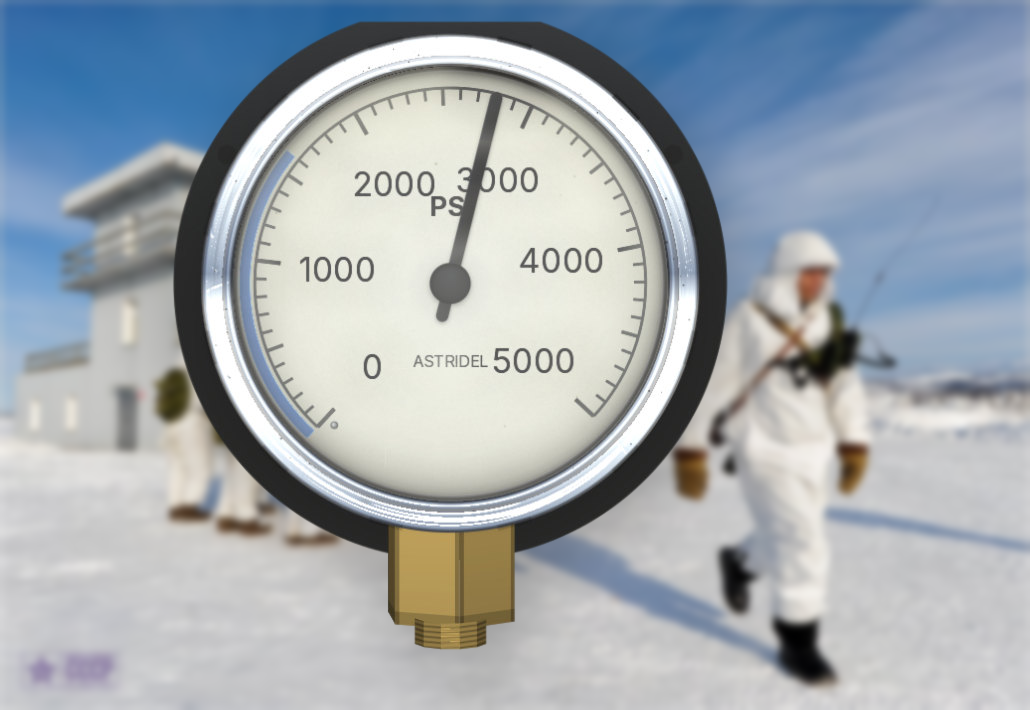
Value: {"value": 2800, "unit": "psi"}
